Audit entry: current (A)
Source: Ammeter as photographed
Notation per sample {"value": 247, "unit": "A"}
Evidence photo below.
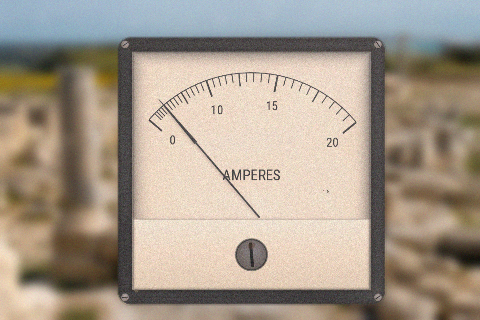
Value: {"value": 5, "unit": "A"}
